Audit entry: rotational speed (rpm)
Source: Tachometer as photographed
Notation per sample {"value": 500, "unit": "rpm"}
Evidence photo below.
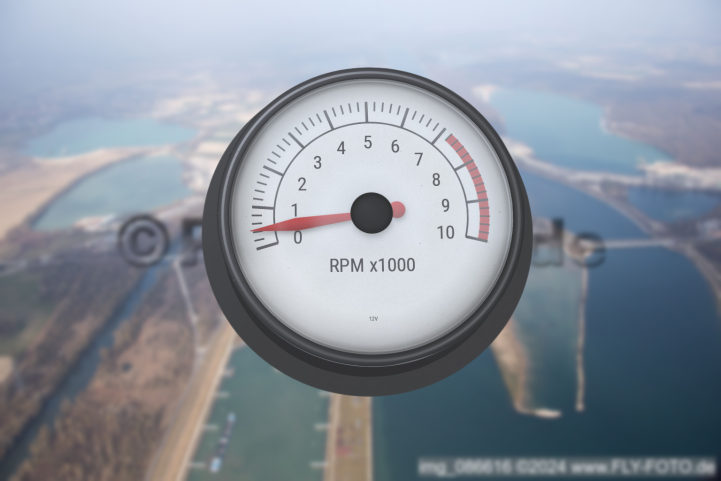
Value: {"value": 400, "unit": "rpm"}
